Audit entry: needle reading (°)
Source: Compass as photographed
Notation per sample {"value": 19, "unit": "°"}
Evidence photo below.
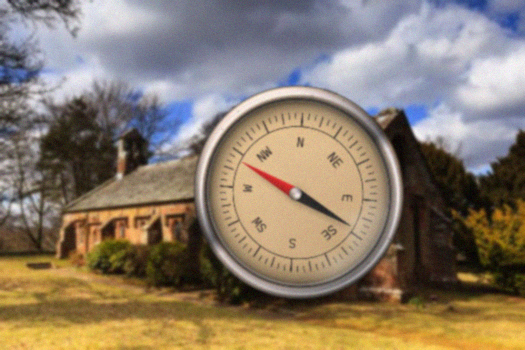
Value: {"value": 295, "unit": "°"}
